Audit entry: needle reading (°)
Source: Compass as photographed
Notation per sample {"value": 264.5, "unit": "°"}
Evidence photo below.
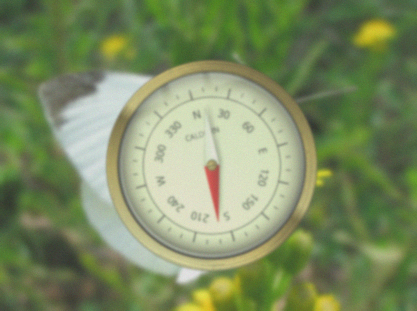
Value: {"value": 190, "unit": "°"}
